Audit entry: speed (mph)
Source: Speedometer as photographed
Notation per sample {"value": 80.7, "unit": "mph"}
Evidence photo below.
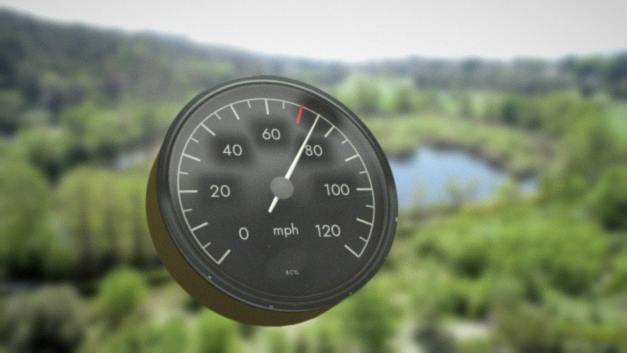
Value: {"value": 75, "unit": "mph"}
